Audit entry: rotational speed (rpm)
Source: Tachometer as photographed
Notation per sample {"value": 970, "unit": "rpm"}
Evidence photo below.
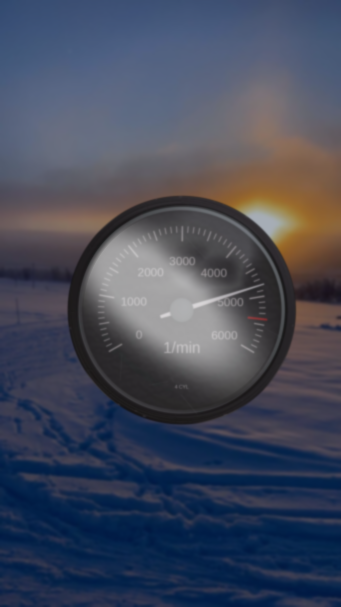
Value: {"value": 4800, "unit": "rpm"}
